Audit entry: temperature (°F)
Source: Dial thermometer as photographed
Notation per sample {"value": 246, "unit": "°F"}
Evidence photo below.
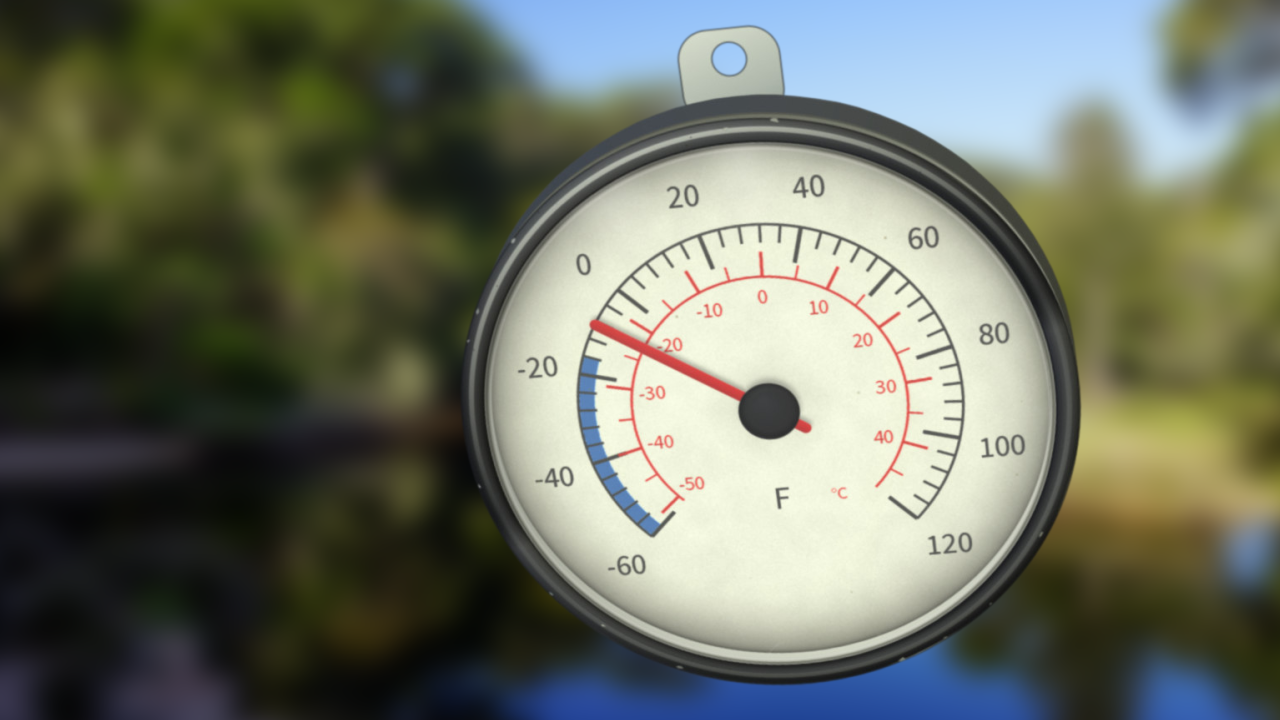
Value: {"value": -8, "unit": "°F"}
